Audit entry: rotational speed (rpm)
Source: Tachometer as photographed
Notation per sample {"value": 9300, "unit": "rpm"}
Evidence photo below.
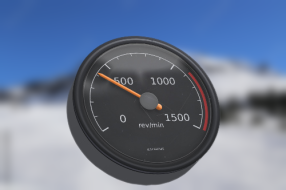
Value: {"value": 400, "unit": "rpm"}
